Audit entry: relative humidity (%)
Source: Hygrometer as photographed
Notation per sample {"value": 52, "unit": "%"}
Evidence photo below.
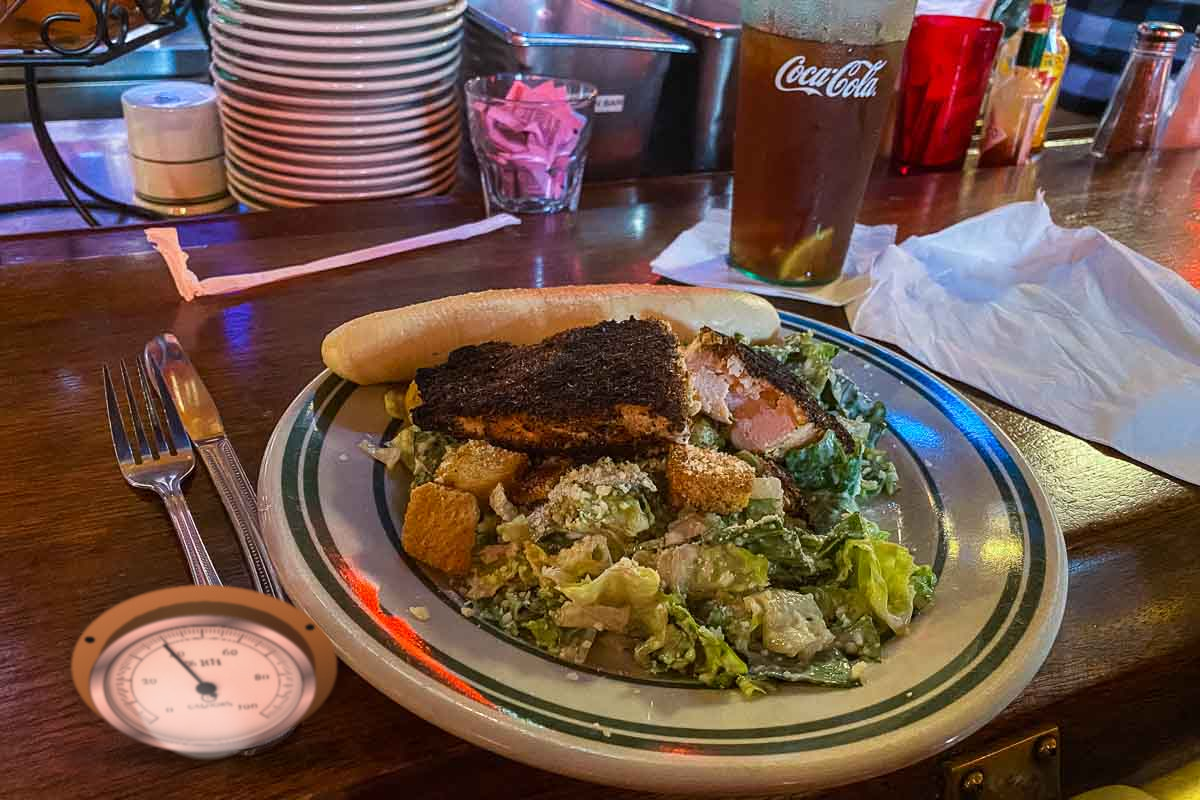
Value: {"value": 40, "unit": "%"}
